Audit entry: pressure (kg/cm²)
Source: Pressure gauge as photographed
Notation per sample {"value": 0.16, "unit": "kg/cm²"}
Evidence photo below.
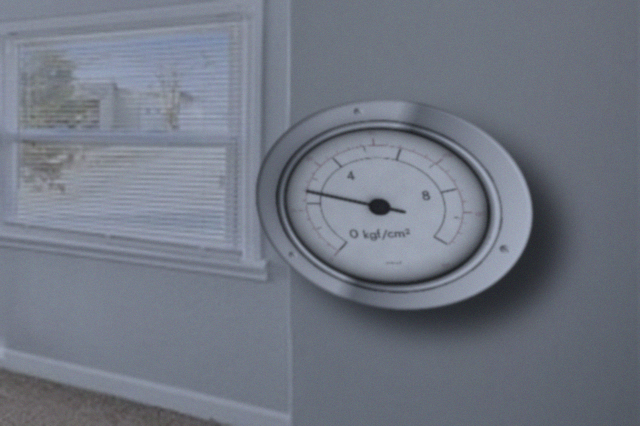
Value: {"value": 2.5, "unit": "kg/cm²"}
